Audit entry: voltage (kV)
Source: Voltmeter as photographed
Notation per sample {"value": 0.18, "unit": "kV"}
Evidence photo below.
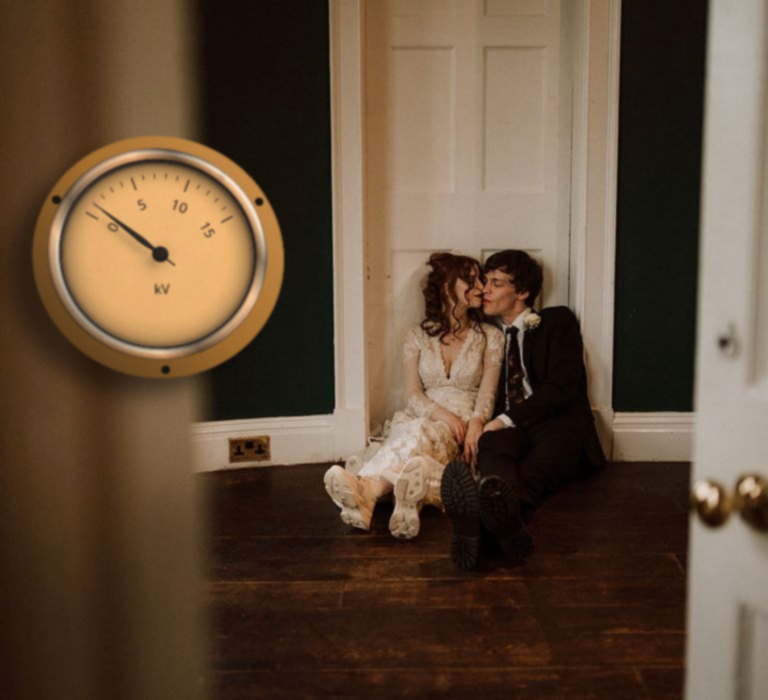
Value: {"value": 1, "unit": "kV"}
